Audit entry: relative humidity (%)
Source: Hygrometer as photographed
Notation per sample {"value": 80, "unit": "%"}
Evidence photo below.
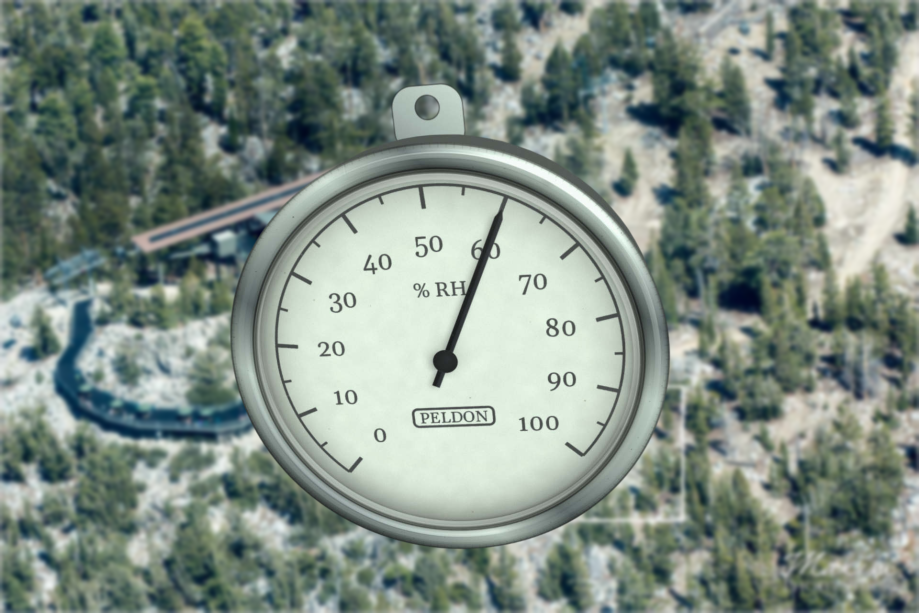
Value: {"value": 60, "unit": "%"}
